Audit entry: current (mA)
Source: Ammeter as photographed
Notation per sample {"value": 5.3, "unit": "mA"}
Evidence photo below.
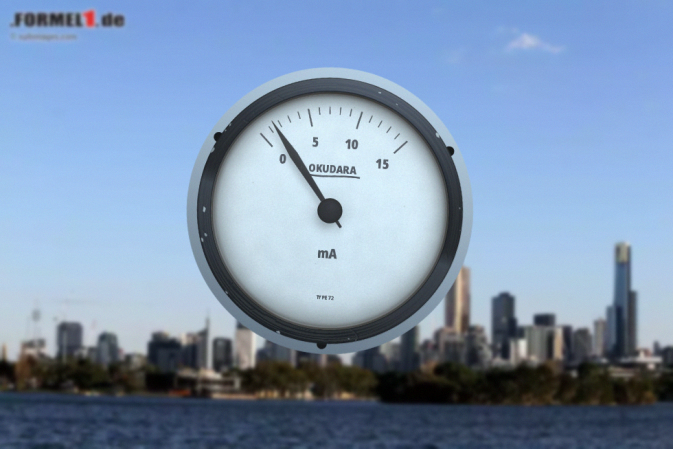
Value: {"value": 1.5, "unit": "mA"}
